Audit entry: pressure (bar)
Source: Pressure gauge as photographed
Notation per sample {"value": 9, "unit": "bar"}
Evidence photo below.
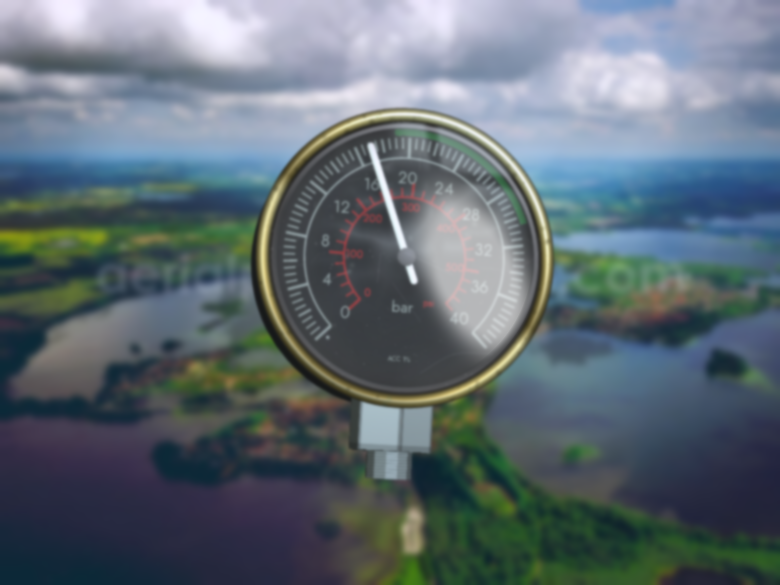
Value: {"value": 17, "unit": "bar"}
